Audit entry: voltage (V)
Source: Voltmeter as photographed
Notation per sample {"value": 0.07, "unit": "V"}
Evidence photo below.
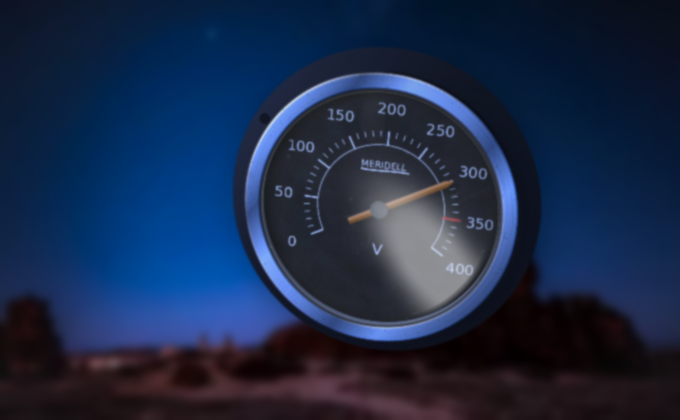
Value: {"value": 300, "unit": "V"}
